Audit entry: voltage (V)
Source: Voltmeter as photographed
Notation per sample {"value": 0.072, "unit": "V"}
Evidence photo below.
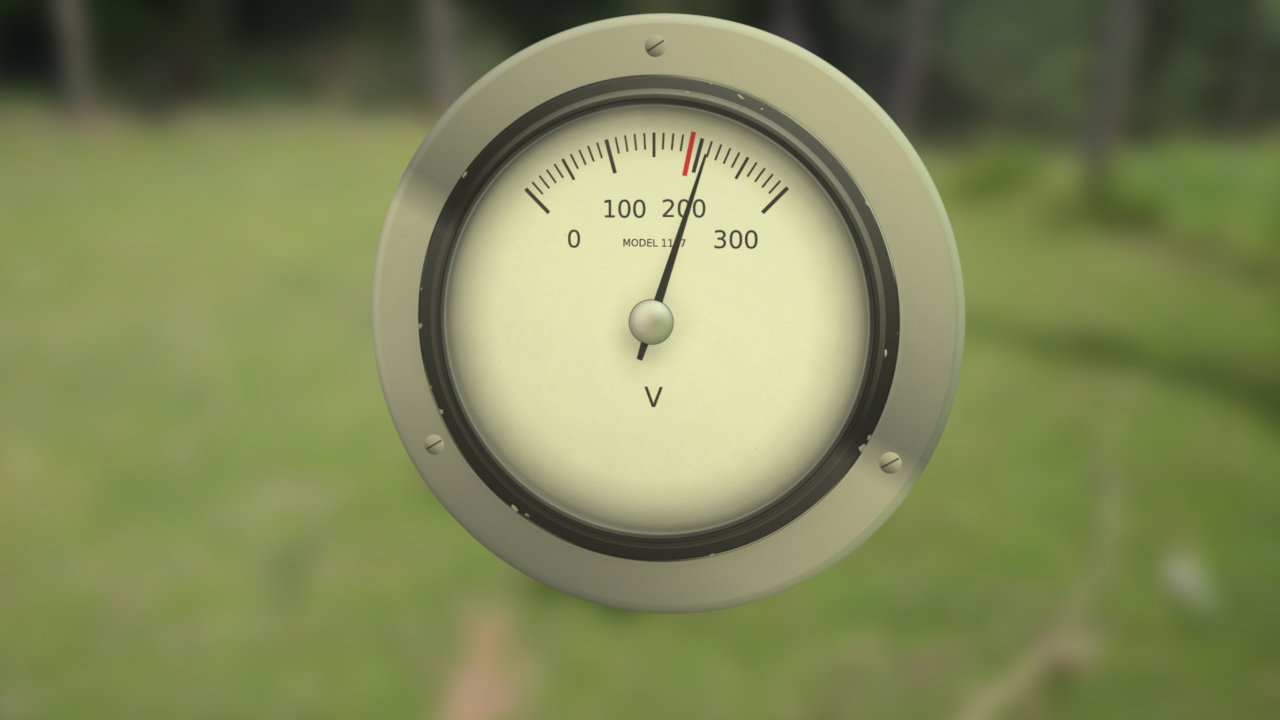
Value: {"value": 210, "unit": "V"}
